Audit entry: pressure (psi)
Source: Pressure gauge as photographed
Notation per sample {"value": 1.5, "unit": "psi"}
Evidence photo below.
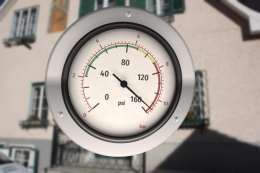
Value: {"value": 155, "unit": "psi"}
